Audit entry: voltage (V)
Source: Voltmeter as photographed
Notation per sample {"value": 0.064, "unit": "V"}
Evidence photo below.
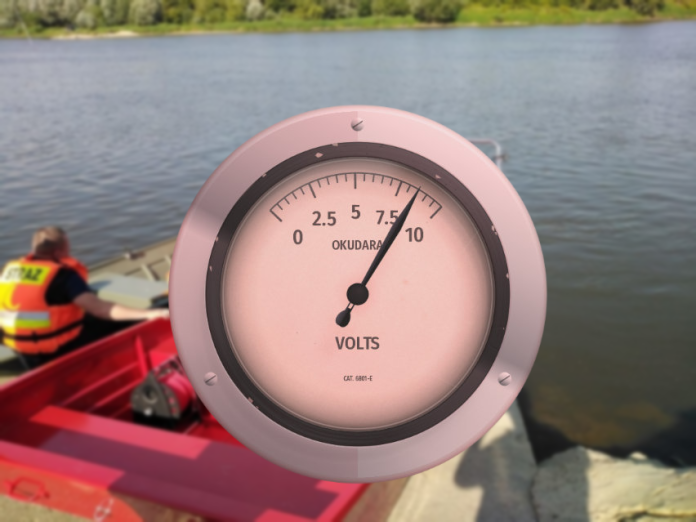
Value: {"value": 8.5, "unit": "V"}
